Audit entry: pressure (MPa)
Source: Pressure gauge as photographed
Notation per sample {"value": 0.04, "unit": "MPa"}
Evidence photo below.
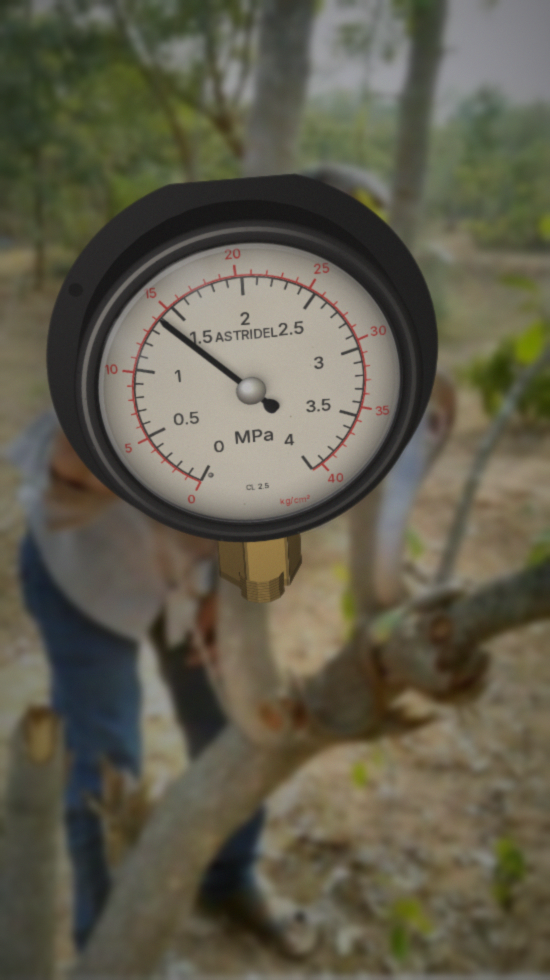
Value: {"value": 1.4, "unit": "MPa"}
